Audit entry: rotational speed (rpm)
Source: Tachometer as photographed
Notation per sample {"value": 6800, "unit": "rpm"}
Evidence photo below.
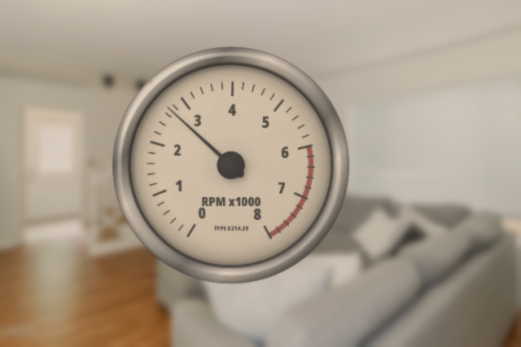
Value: {"value": 2700, "unit": "rpm"}
